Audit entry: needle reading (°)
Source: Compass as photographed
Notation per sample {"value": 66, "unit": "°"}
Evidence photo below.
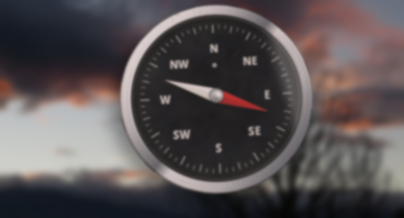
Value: {"value": 110, "unit": "°"}
